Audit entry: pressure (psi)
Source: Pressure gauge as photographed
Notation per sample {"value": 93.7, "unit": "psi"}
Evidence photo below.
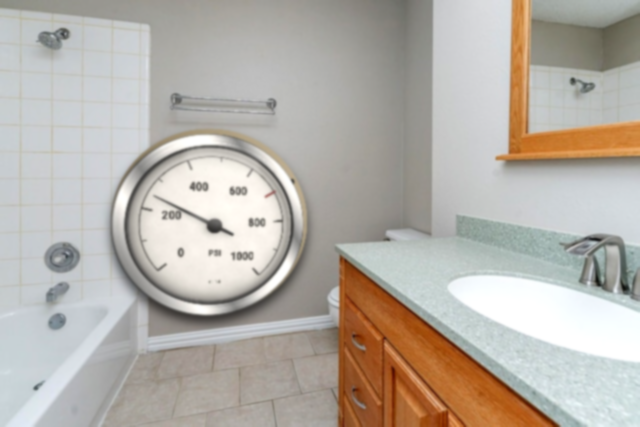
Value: {"value": 250, "unit": "psi"}
